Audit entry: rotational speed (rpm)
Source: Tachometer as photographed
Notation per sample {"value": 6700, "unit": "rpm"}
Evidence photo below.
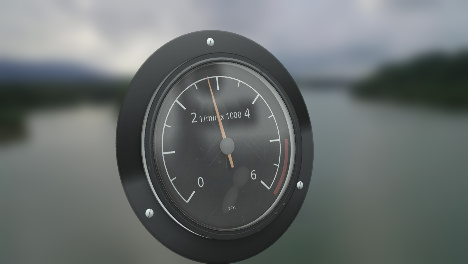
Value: {"value": 2750, "unit": "rpm"}
